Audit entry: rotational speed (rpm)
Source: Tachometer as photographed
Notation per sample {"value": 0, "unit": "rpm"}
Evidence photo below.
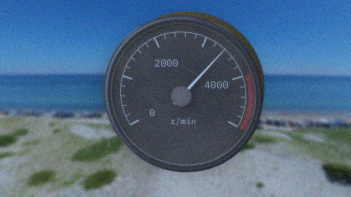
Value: {"value": 3400, "unit": "rpm"}
